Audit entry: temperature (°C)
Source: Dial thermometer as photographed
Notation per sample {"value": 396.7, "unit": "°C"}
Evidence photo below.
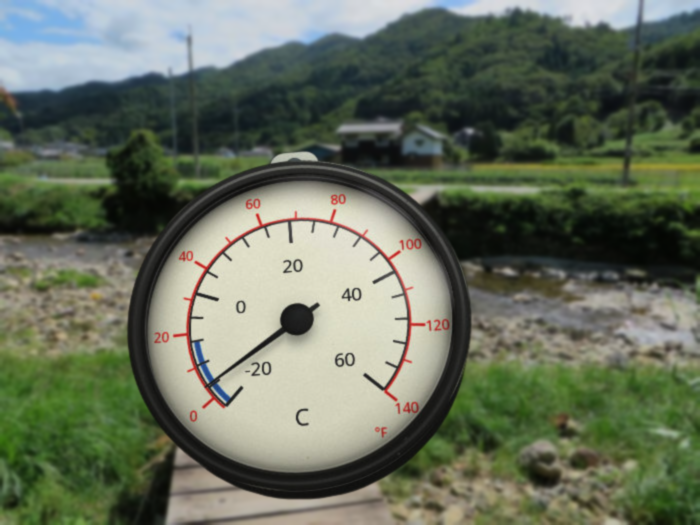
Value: {"value": -16, "unit": "°C"}
